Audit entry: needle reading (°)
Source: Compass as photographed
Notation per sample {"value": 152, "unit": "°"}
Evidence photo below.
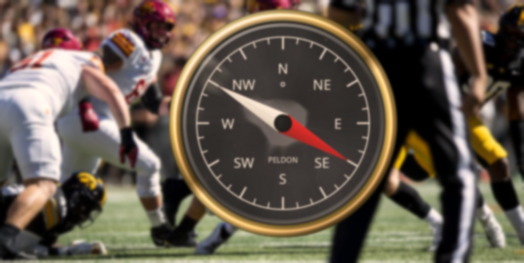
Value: {"value": 120, "unit": "°"}
